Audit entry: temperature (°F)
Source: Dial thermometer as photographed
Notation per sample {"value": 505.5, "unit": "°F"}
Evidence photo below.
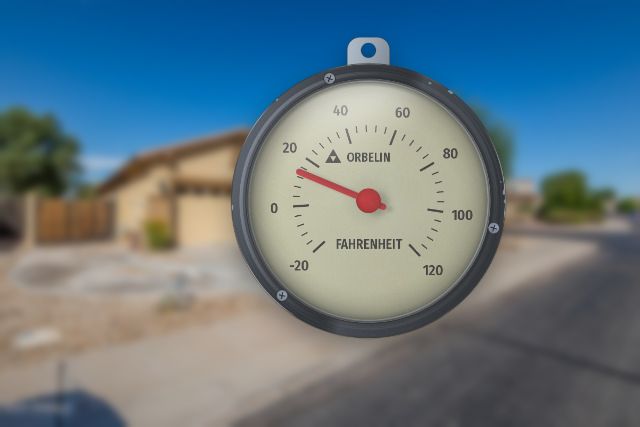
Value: {"value": 14, "unit": "°F"}
